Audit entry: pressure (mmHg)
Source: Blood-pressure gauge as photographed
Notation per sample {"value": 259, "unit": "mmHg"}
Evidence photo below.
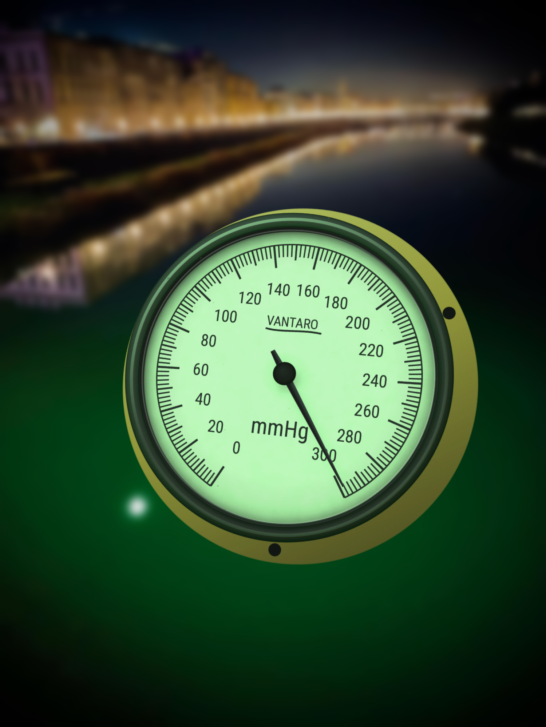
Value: {"value": 298, "unit": "mmHg"}
